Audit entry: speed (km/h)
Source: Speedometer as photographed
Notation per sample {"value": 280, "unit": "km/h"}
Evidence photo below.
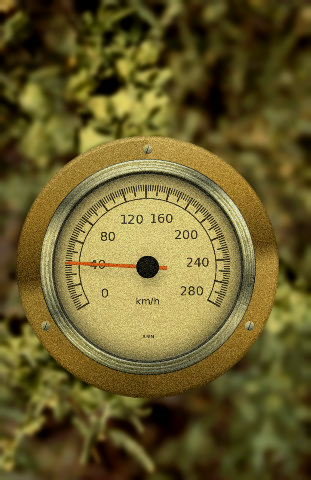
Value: {"value": 40, "unit": "km/h"}
